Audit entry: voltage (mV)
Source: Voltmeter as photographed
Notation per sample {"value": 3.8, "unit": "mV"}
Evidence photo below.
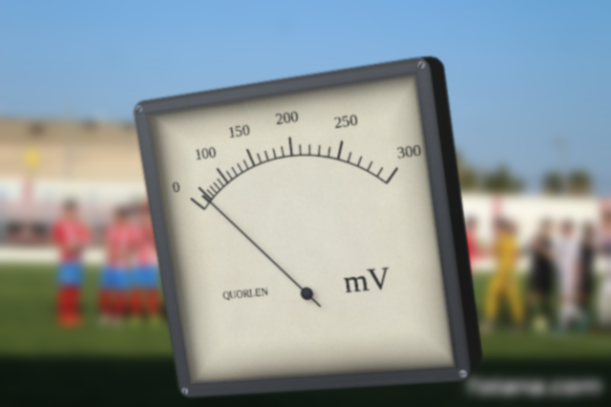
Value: {"value": 50, "unit": "mV"}
